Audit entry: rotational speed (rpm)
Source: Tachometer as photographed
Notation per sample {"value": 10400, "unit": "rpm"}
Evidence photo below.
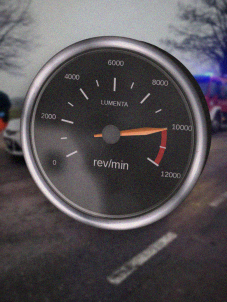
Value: {"value": 10000, "unit": "rpm"}
